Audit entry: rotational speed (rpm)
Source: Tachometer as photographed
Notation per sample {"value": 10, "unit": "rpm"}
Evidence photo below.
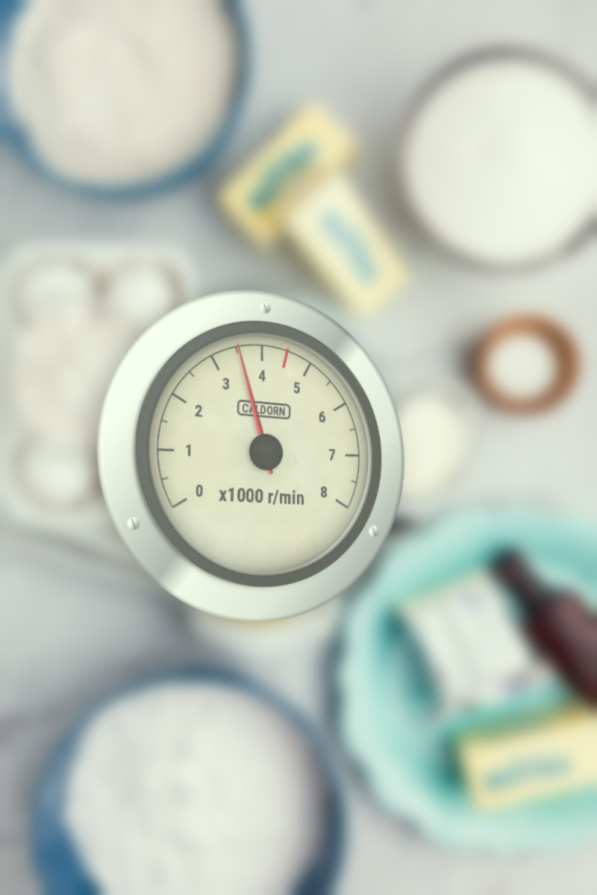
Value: {"value": 3500, "unit": "rpm"}
